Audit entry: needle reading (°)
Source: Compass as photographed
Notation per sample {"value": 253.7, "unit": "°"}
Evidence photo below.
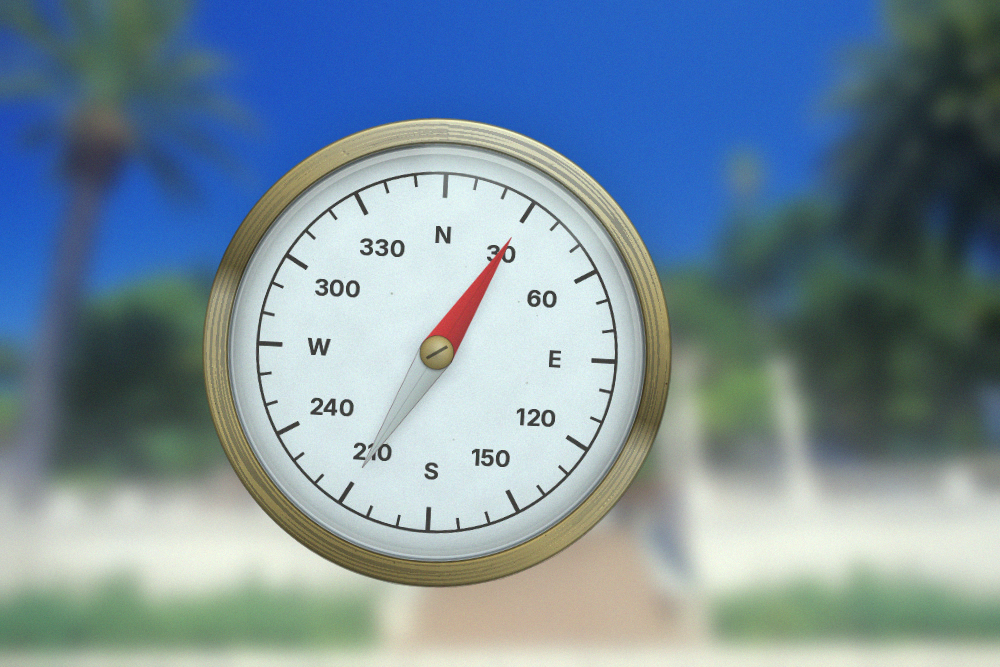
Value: {"value": 30, "unit": "°"}
